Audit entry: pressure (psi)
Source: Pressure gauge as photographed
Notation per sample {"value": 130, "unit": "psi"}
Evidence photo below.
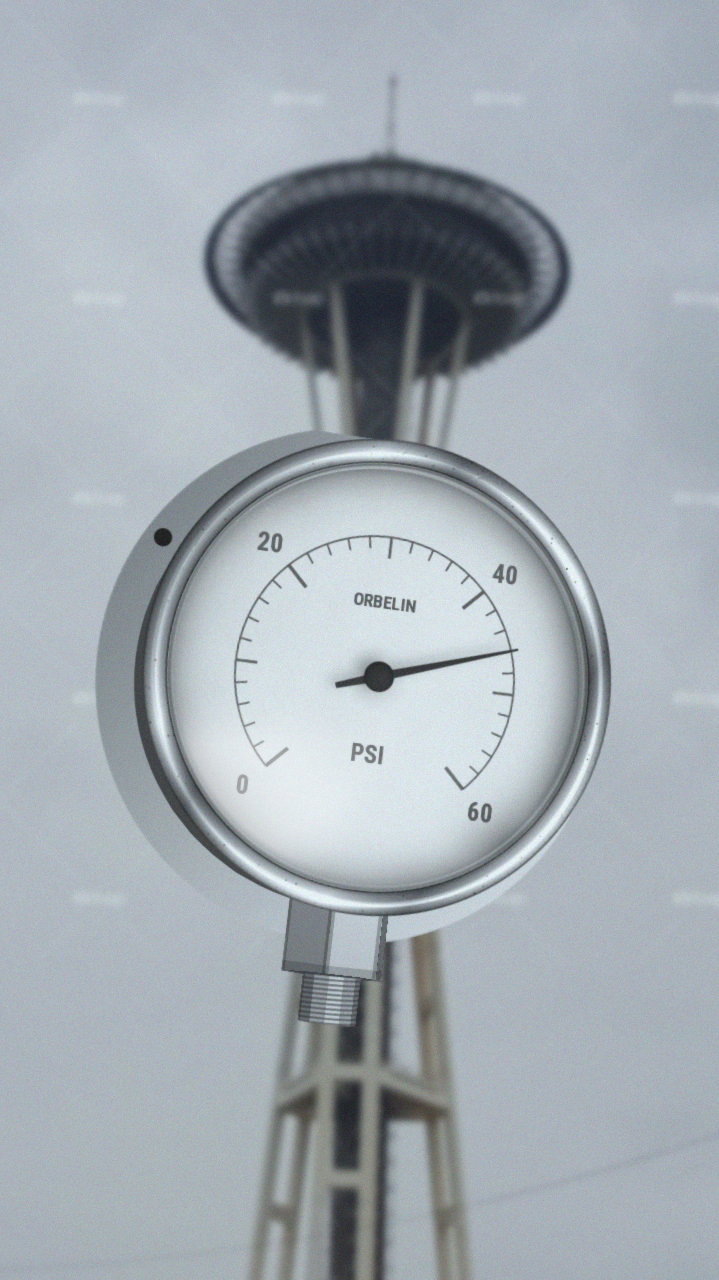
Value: {"value": 46, "unit": "psi"}
